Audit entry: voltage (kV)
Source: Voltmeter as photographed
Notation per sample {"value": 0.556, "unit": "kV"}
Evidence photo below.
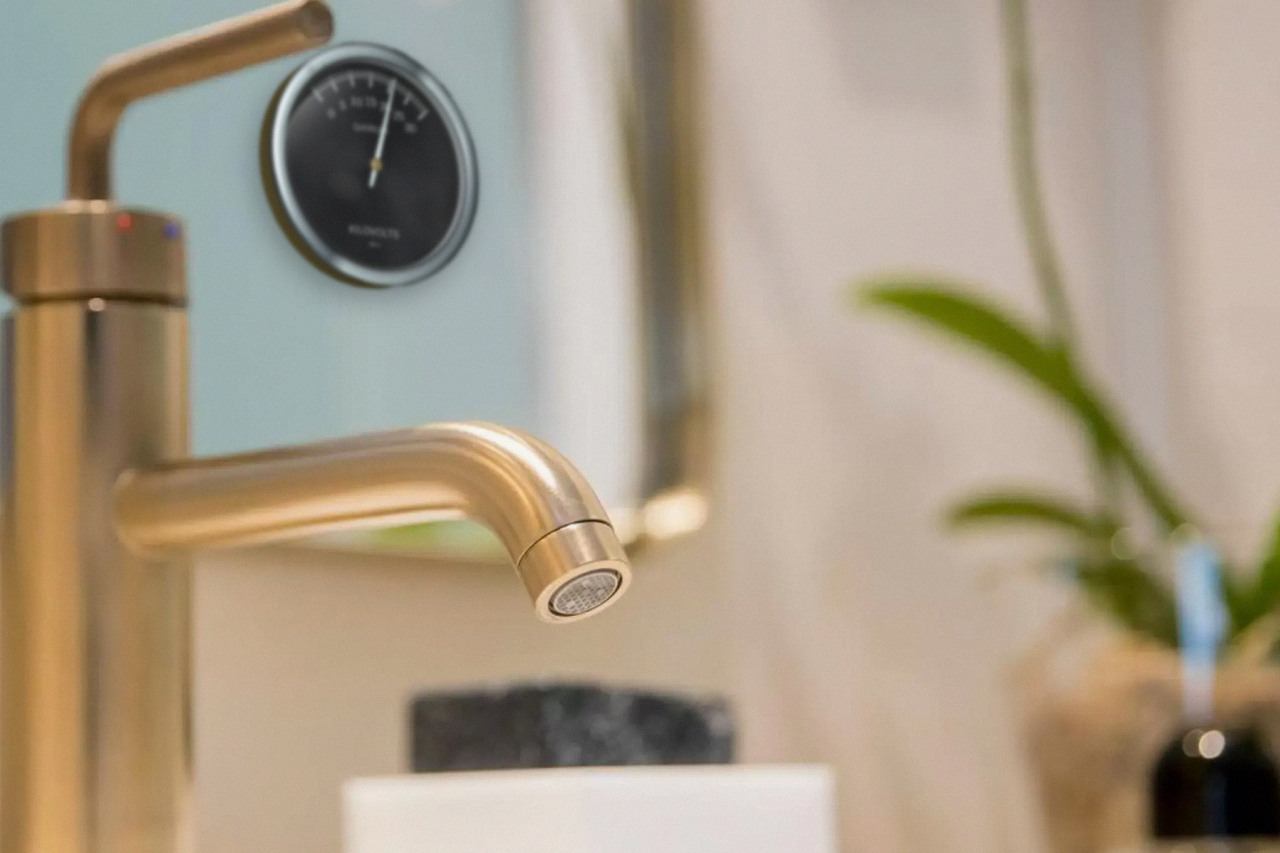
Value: {"value": 20, "unit": "kV"}
